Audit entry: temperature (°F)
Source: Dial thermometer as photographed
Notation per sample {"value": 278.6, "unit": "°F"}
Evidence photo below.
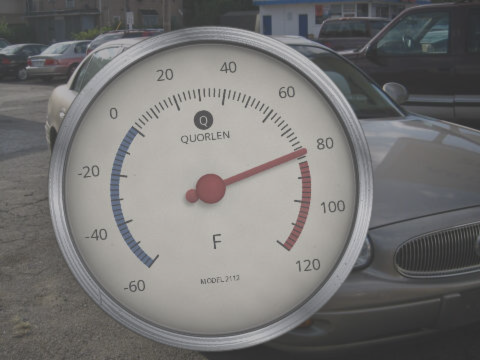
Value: {"value": 80, "unit": "°F"}
